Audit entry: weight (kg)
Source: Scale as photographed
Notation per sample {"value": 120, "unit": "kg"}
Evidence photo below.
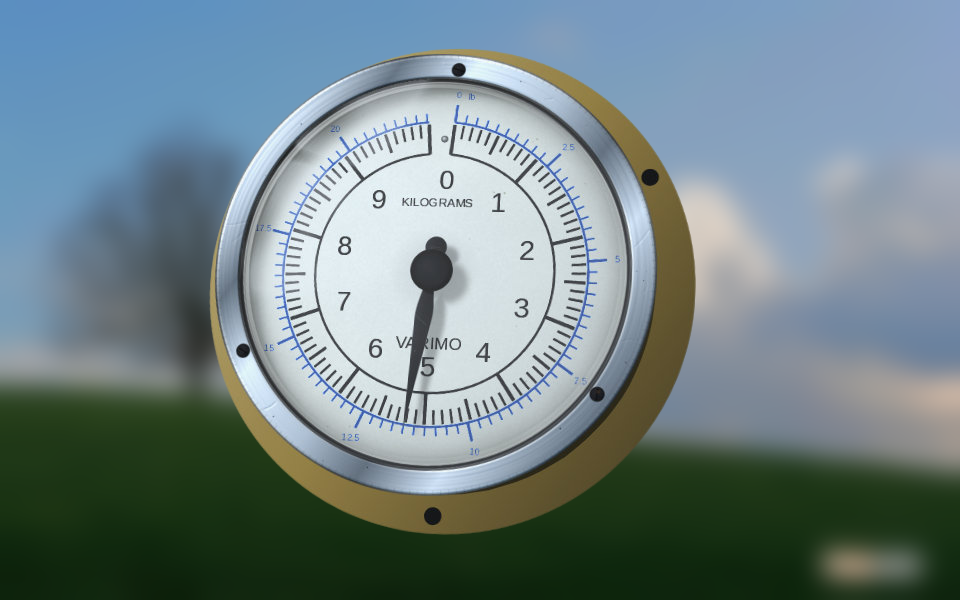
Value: {"value": 5.2, "unit": "kg"}
